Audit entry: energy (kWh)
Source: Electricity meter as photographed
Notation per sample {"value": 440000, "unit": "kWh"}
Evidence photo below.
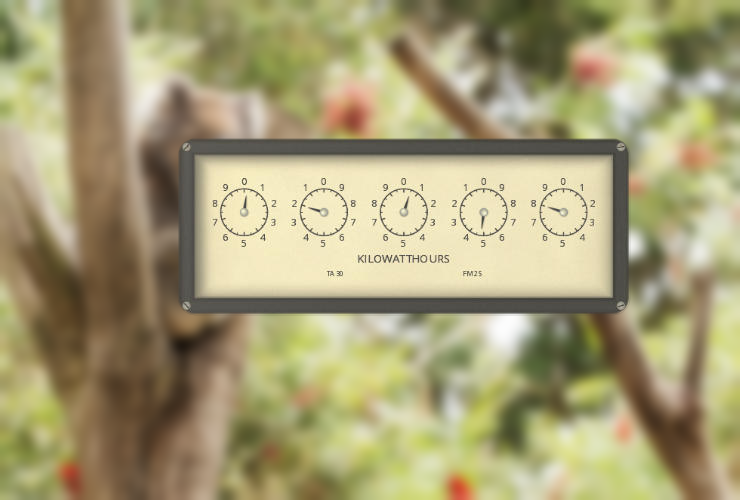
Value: {"value": 2048, "unit": "kWh"}
